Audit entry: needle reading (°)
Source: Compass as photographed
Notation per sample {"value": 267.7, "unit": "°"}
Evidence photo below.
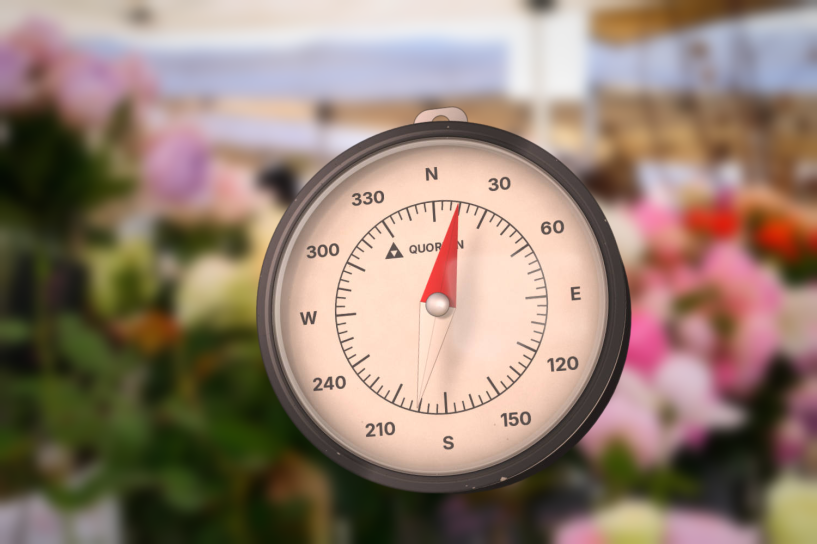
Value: {"value": 15, "unit": "°"}
